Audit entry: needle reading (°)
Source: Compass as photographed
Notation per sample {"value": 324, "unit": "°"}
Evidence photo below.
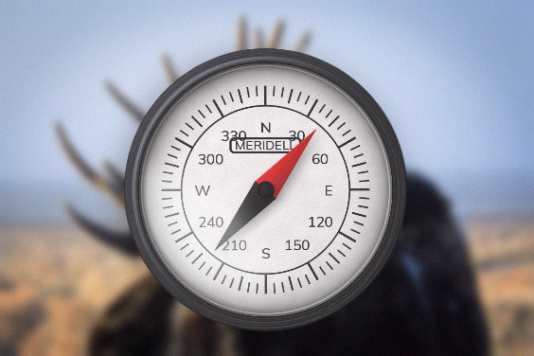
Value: {"value": 40, "unit": "°"}
